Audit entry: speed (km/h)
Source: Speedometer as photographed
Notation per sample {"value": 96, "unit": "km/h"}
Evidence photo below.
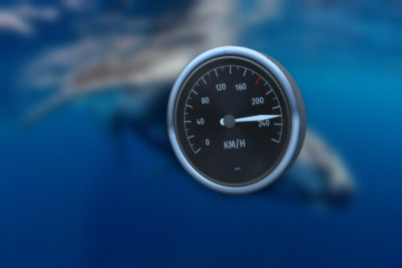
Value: {"value": 230, "unit": "km/h"}
